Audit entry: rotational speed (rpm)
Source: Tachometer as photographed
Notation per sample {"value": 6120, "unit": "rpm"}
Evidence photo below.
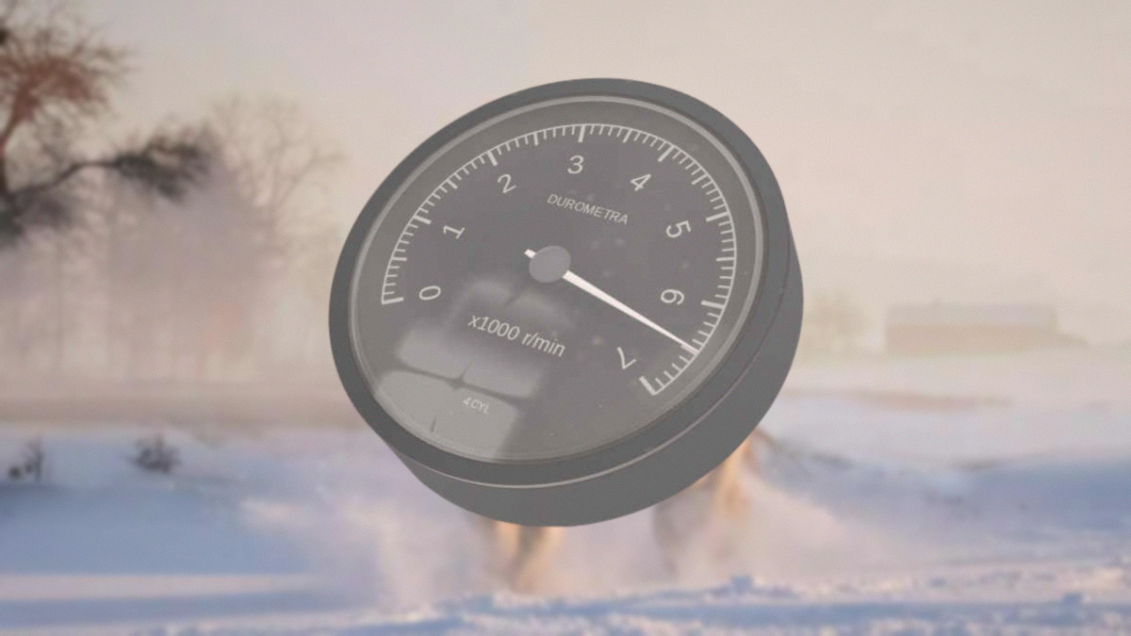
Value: {"value": 6500, "unit": "rpm"}
